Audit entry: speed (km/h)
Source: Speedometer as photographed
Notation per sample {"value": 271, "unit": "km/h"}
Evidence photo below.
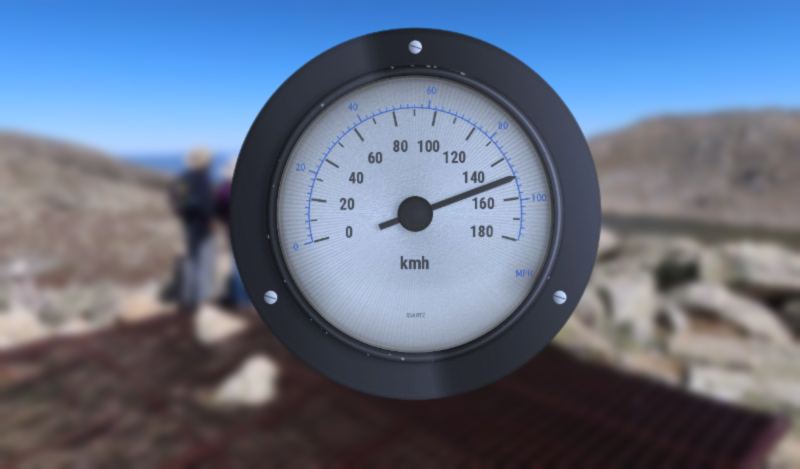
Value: {"value": 150, "unit": "km/h"}
